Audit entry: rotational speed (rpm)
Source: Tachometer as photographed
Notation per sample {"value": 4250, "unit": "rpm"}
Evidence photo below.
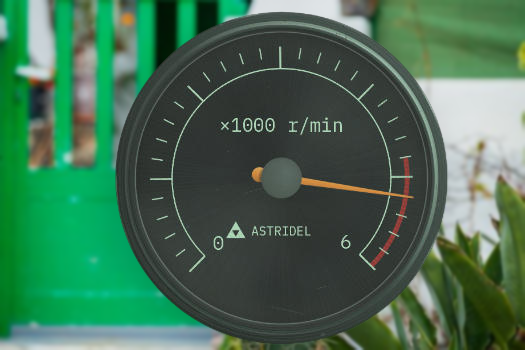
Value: {"value": 5200, "unit": "rpm"}
